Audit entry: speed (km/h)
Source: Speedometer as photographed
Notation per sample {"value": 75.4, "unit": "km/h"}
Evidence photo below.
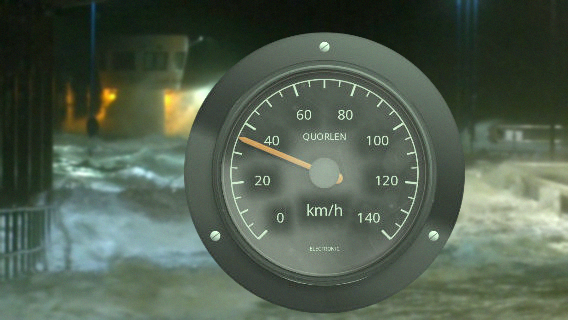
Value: {"value": 35, "unit": "km/h"}
